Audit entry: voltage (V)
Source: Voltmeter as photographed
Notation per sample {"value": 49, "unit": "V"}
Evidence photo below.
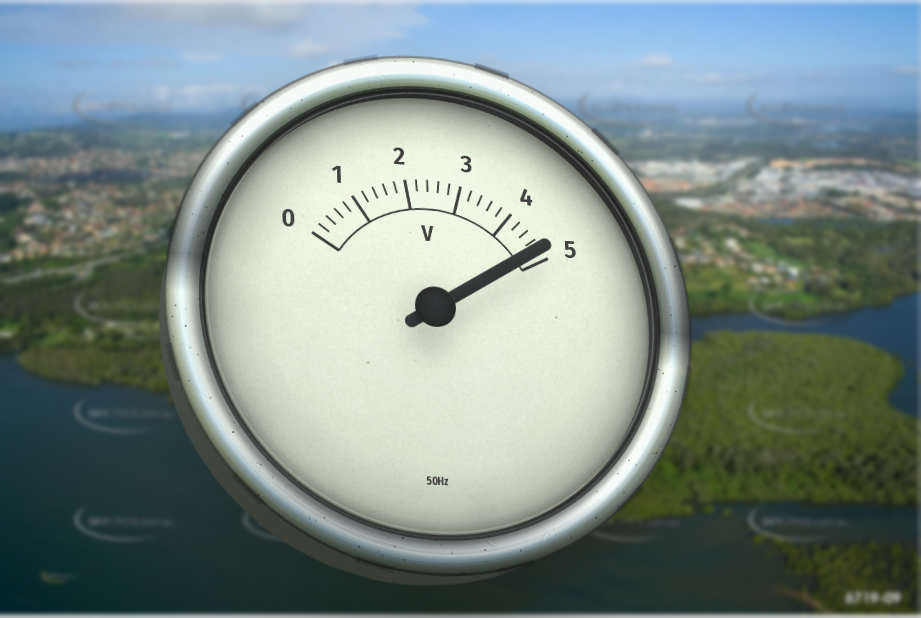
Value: {"value": 4.8, "unit": "V"}
